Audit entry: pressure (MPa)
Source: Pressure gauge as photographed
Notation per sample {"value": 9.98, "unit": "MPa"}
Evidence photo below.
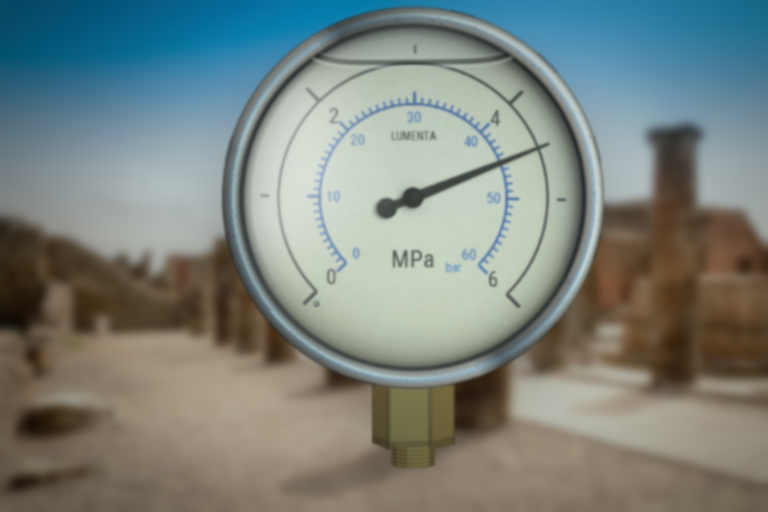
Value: {"value": 4.5, "unit": "MPa"}
